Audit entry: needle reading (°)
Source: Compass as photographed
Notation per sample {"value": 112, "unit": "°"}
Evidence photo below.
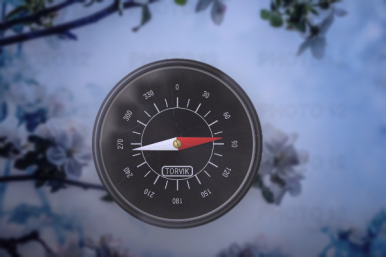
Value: {"value": 82.5, "unit": "°"}
